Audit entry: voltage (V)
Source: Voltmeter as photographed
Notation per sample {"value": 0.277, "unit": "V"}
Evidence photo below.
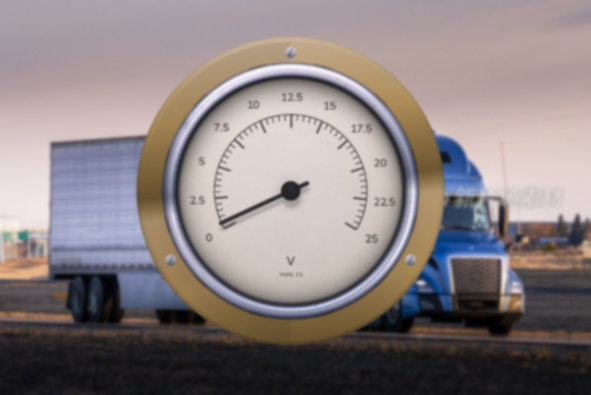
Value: {"value": 0.5, "unit": "V"}
